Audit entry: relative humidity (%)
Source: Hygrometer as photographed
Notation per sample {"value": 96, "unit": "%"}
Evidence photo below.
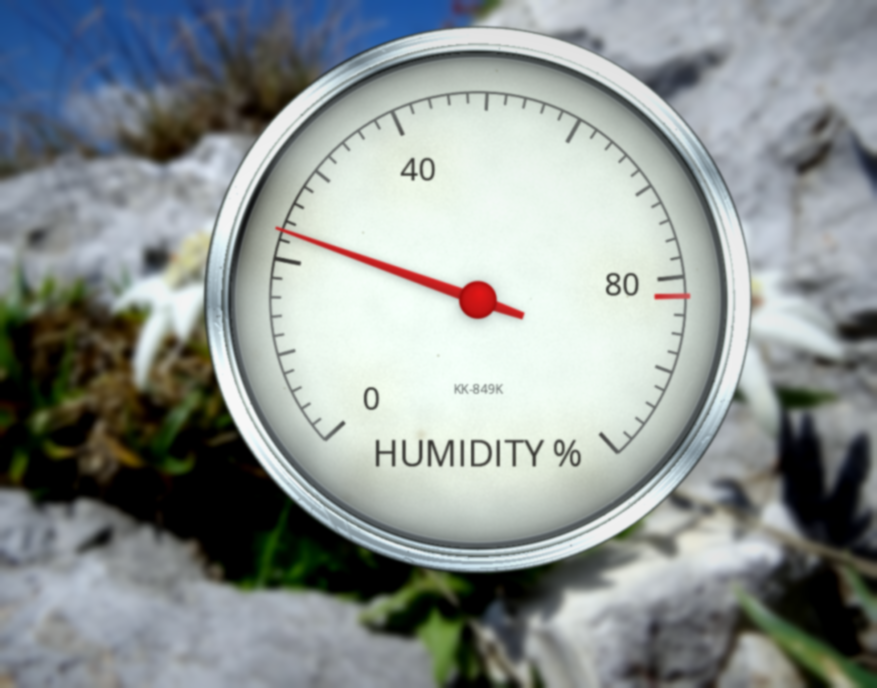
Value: {"value": 23, "unit": "%"}
